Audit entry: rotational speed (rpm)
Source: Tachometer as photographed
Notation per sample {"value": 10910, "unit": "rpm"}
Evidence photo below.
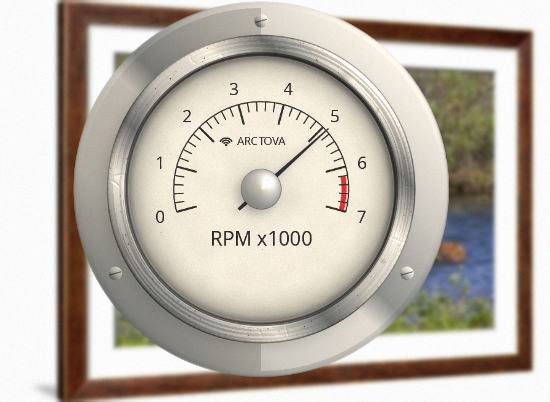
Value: {"value": 5100, "unit": "rpm"}
